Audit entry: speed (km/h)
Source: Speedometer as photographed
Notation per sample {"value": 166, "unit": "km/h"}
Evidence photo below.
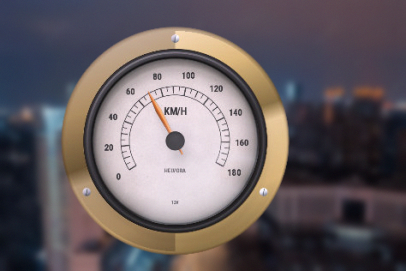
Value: {"value": 70, "unit": "km/h"}
